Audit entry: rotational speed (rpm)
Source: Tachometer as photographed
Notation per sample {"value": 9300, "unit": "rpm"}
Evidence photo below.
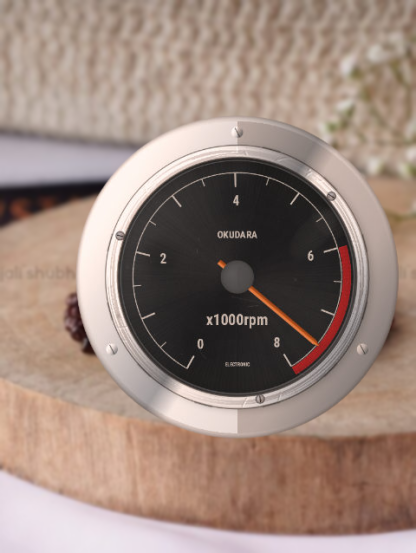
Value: {"value": 7500, "unit": "rpm"}
